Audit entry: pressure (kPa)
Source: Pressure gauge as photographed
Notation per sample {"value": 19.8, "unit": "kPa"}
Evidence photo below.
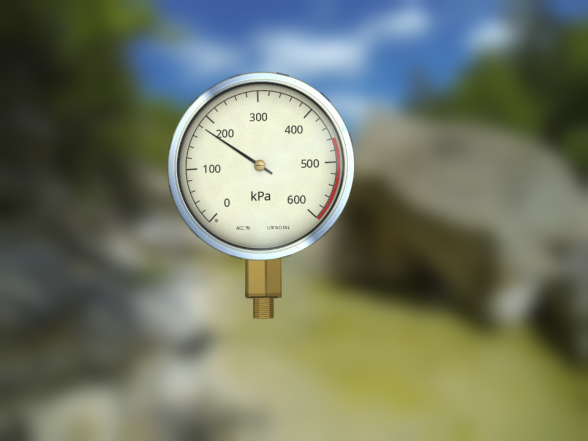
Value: {"value": 180, "unit": "kPa"}
